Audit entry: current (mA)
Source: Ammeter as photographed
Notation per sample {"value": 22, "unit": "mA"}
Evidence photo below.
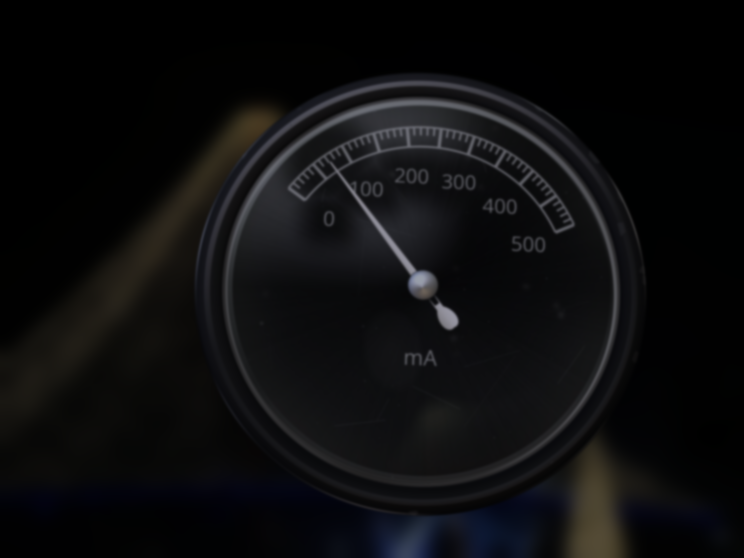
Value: {"value": 70, "unit": "mA"}
